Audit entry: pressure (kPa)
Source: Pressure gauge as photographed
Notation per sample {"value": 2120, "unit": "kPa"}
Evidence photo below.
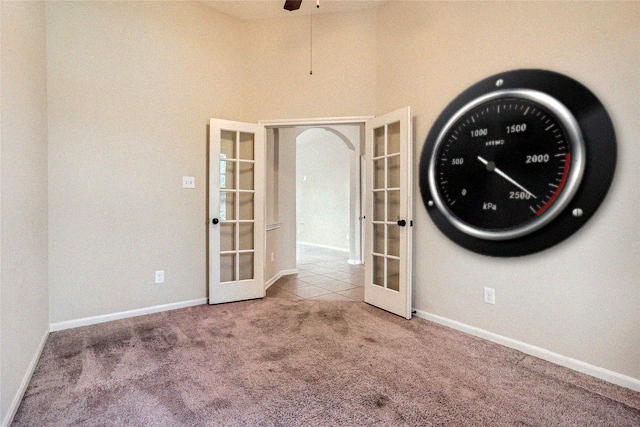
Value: {"value": 2400, "unit": "kPa"}
